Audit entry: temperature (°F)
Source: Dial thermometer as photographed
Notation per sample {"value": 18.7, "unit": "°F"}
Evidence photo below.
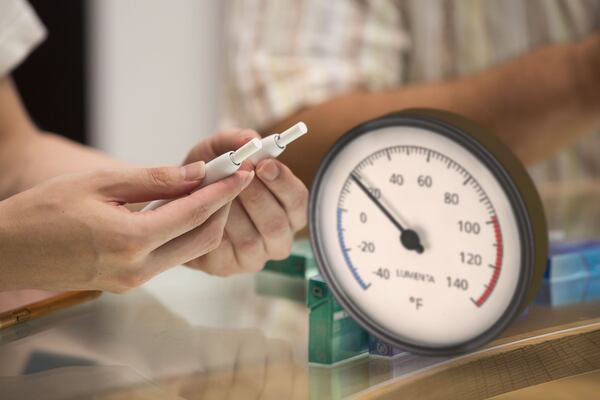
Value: {"value": 20, "unit": "°F"}
